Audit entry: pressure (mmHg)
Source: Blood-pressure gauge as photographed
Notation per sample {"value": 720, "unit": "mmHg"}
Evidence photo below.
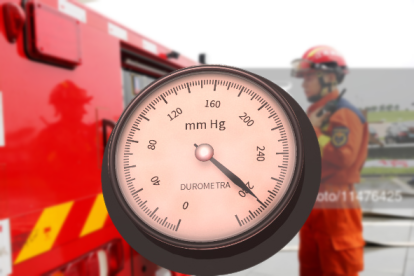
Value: {"value": 280, "unit": "mmHg"}
